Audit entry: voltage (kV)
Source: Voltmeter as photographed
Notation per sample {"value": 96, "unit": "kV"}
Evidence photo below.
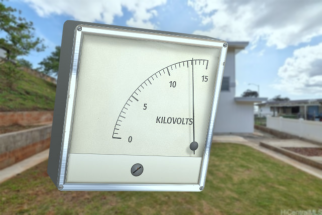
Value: {"value": 13, "unit": "kV"}
